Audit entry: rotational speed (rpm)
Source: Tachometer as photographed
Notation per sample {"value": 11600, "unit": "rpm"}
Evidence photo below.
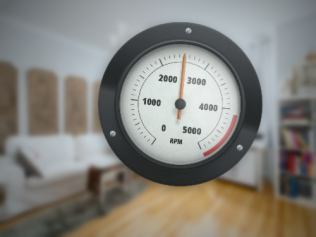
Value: {"value": 2500, "unit": "rpm"}
